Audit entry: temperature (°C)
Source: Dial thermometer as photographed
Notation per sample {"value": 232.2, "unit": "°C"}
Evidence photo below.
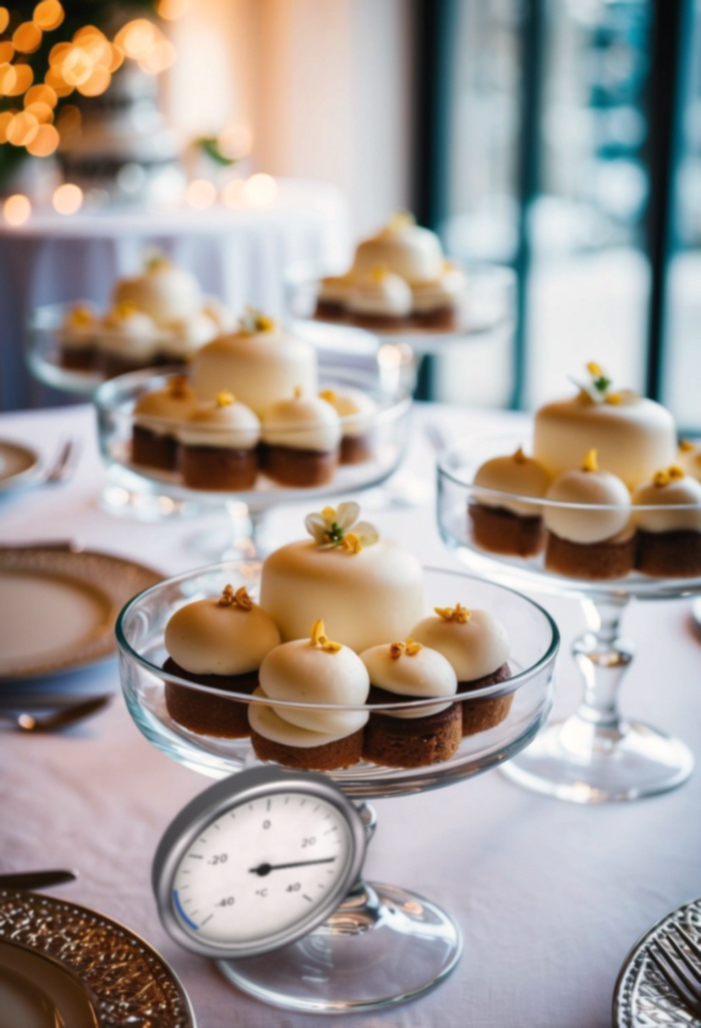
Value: {"value": 28, "unit": "°C"}
